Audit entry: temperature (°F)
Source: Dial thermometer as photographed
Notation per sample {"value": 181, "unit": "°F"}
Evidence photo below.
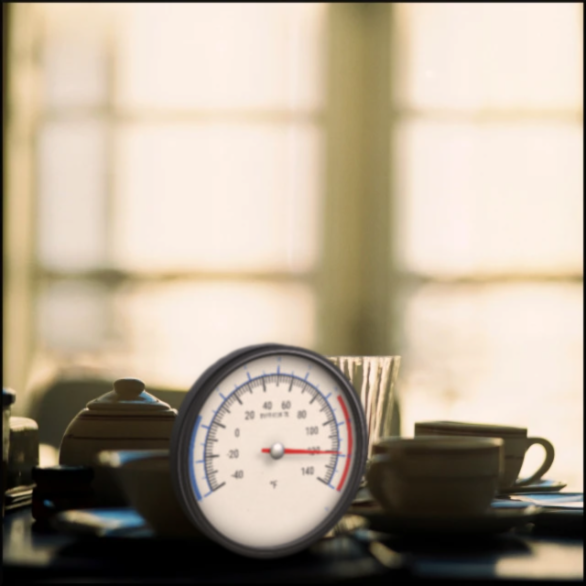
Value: {"value": 120, "unit": "°F"}
